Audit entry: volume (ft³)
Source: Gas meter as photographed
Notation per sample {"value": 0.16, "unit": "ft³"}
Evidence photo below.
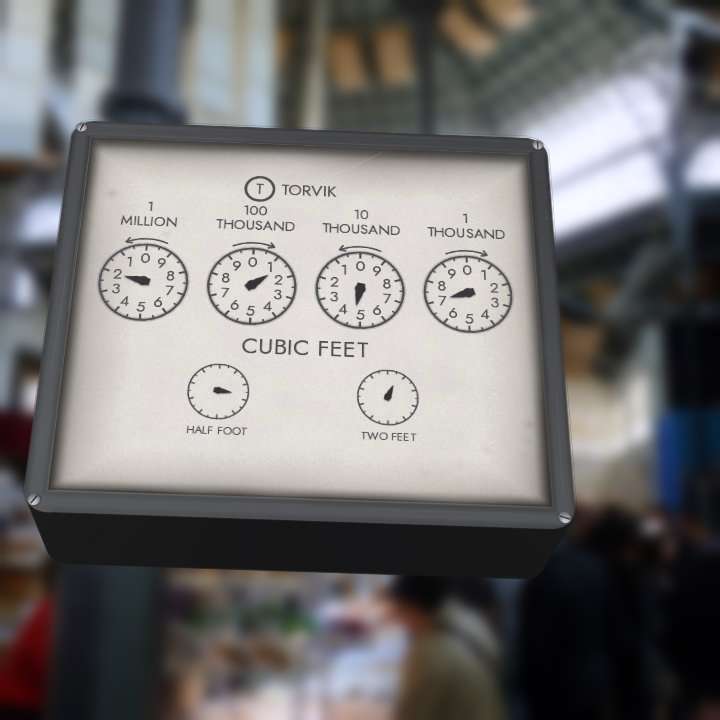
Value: {"value": 214700, "unit": "ft³"}
